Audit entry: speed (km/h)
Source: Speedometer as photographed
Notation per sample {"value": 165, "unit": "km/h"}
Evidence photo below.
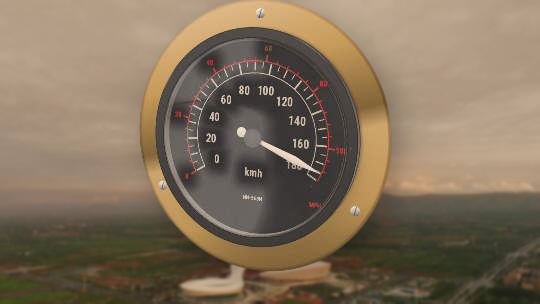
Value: {"value": 175, "unit": "km/h"}
